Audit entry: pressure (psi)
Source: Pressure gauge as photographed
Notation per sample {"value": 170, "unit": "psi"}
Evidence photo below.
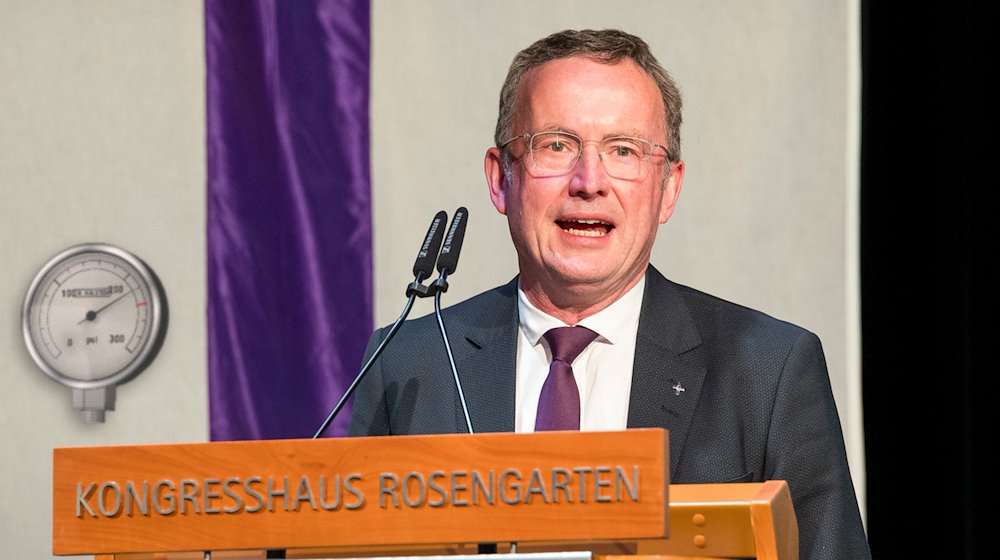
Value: {"value": 220, "unit": "psi"}
